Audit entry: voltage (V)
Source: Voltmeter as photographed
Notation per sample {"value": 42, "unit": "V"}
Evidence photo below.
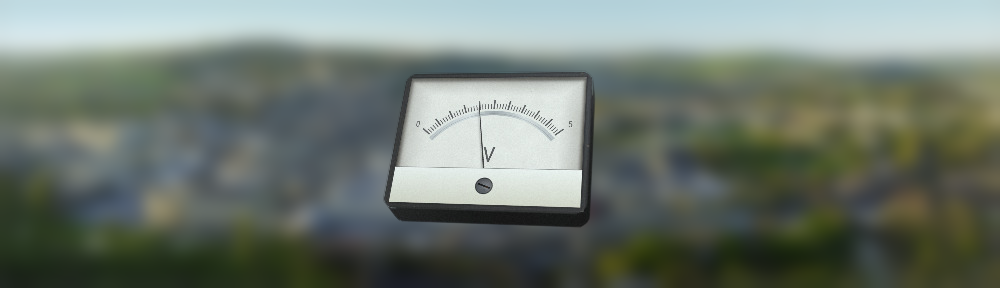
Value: {"value": 2, "unit": "V"}
